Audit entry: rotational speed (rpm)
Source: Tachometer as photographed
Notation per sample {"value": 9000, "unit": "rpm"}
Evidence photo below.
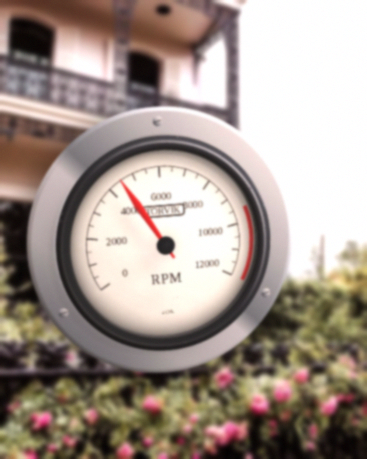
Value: {"value": 4500, "unit": "rpm"}
